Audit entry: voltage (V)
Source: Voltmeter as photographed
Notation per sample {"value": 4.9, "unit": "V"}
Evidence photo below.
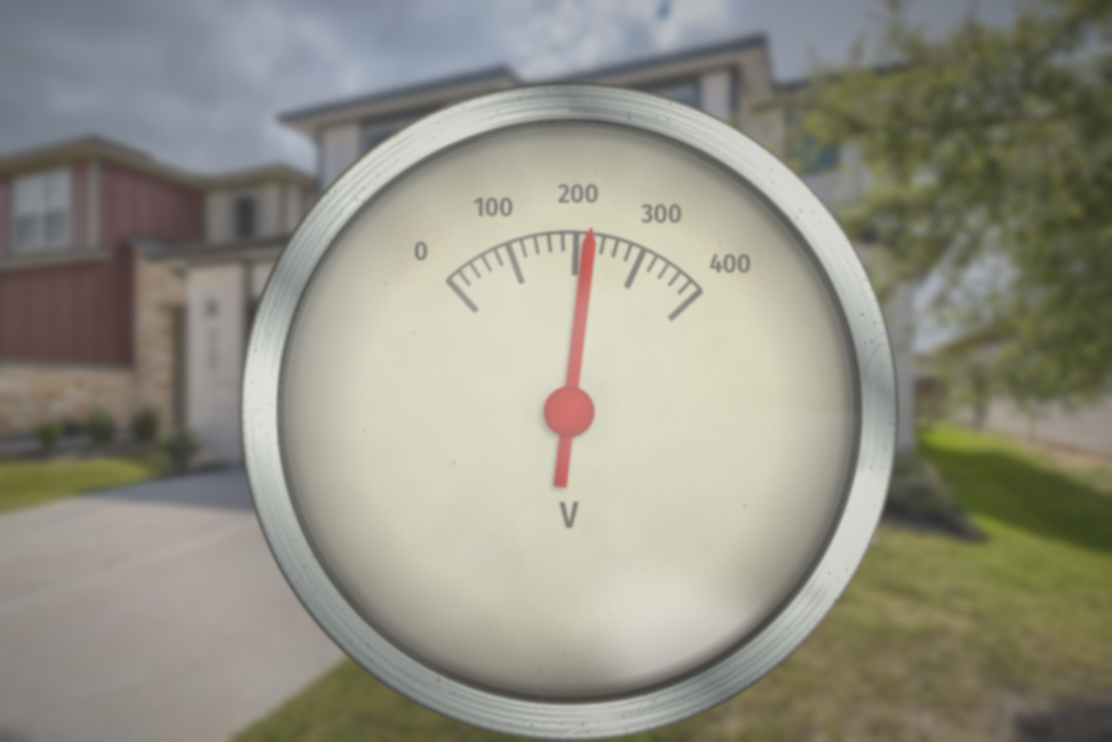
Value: {"value": 220, "unit": "V"}
